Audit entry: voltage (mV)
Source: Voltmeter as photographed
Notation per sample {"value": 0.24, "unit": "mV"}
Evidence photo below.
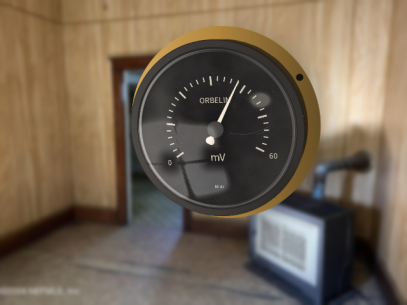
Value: {"value": 38, "unit": "mV"}
